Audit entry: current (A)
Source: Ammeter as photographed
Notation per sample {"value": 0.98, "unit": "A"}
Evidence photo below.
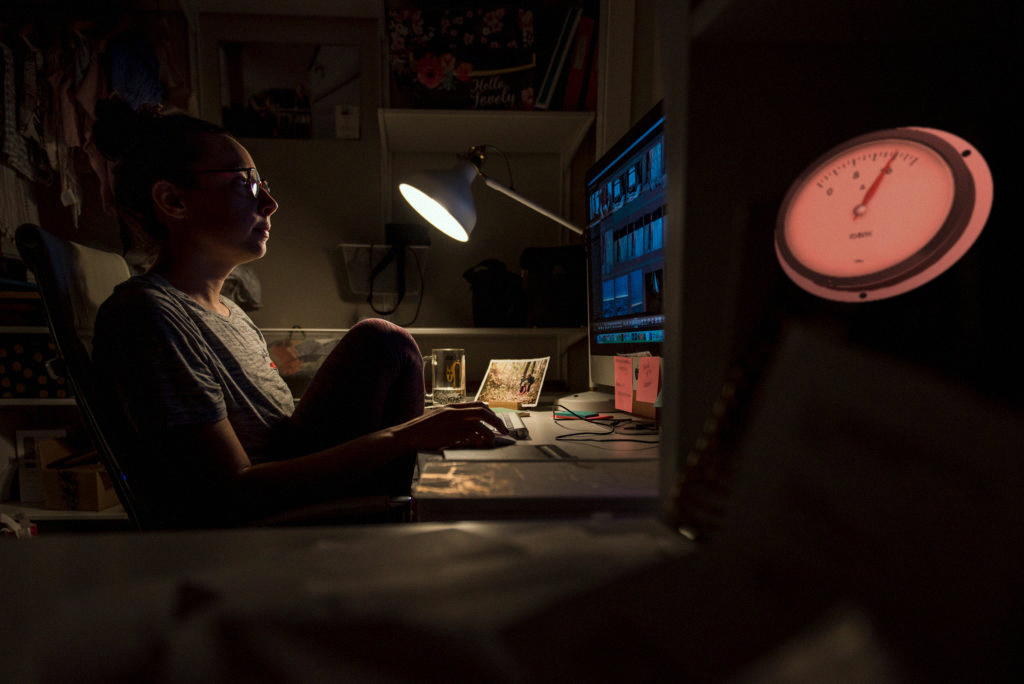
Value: {"value": 16, "unit": "A"}
